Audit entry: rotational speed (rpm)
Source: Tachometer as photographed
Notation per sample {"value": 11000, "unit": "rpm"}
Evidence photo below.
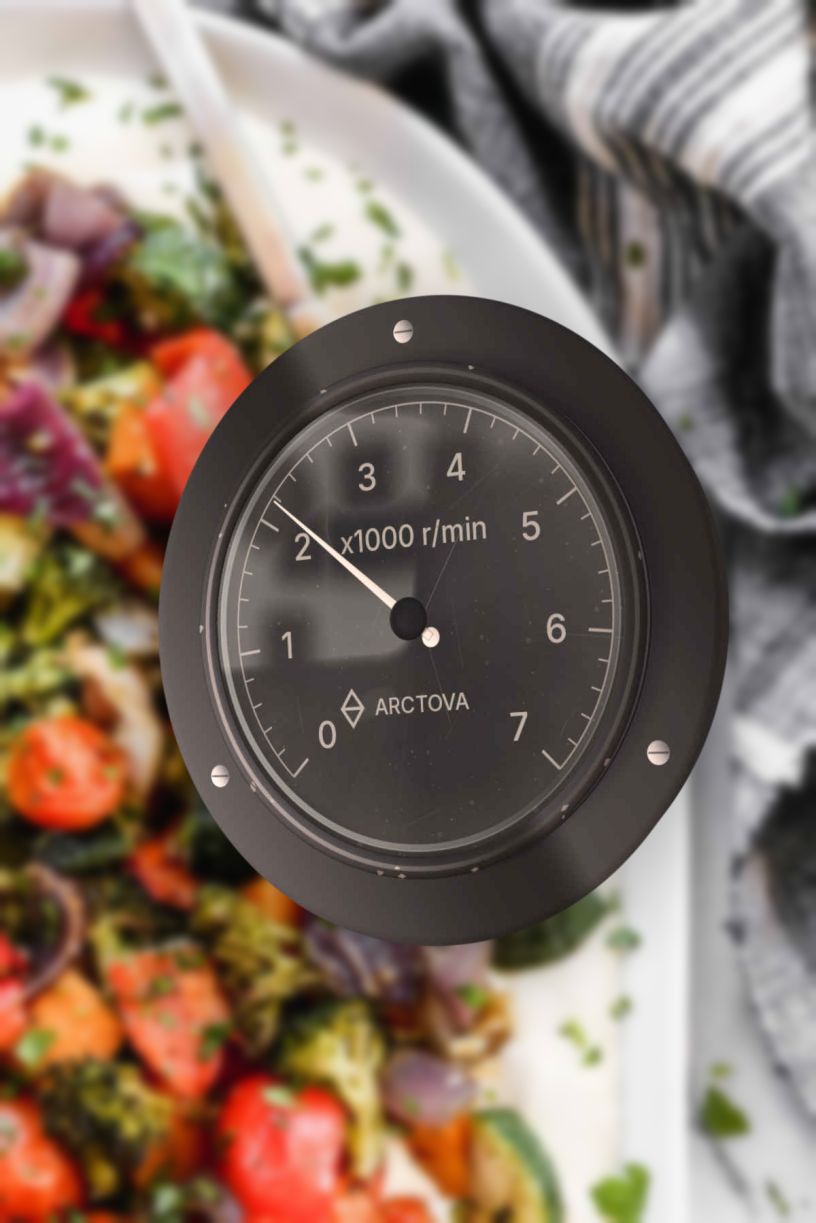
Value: {"value": 2200, "unit": "rpm"}
